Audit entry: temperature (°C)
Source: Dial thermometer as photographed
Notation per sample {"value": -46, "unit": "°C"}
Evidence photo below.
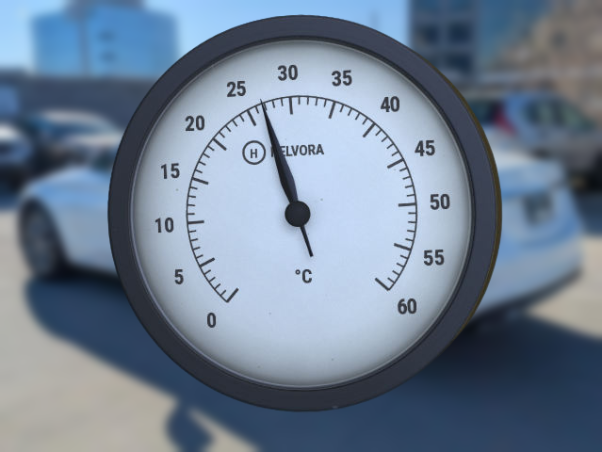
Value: {"value": 27, "unit": "°C"}
